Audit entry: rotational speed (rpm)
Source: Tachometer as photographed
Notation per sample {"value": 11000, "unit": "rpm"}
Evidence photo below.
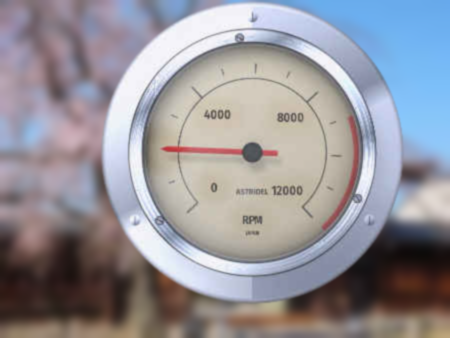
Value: {"value": 2000, "unit": "rpm"}
